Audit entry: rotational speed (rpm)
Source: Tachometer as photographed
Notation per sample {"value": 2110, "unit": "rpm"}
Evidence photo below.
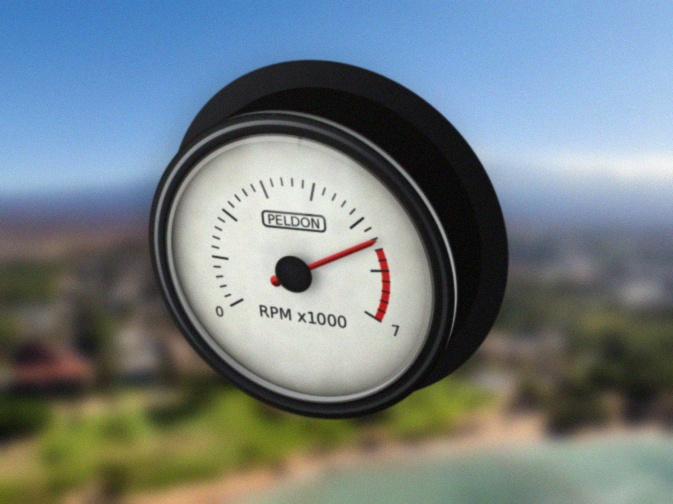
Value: {"value": 5400, "unit": "rpm"}
